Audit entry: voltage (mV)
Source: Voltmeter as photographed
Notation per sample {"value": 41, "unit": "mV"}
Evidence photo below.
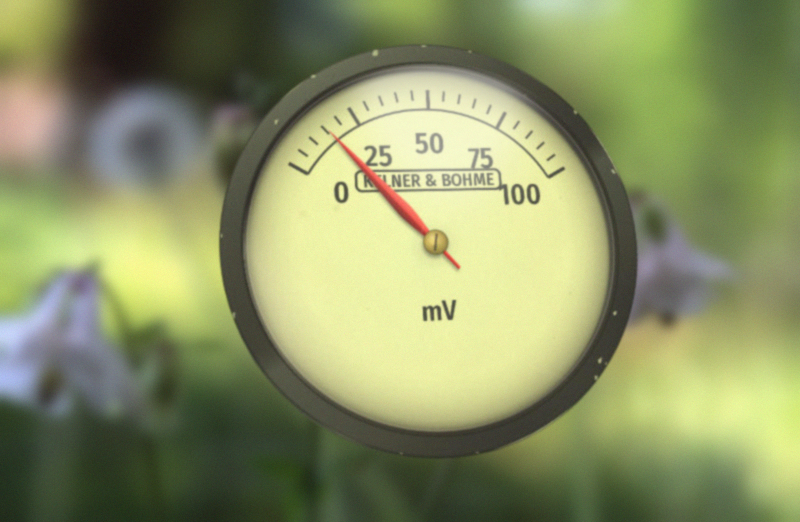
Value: {"value": 15, "unit": "mV"}
